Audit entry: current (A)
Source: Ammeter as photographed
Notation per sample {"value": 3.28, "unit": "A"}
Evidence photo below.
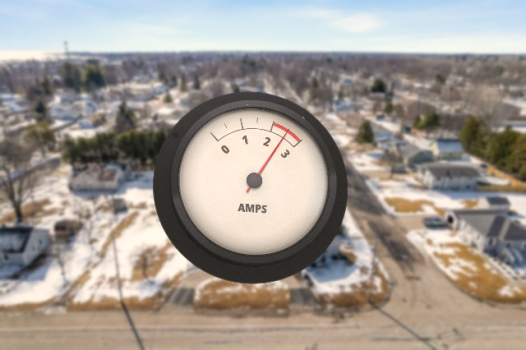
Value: {"value": 2.5, "unit": "A"}
